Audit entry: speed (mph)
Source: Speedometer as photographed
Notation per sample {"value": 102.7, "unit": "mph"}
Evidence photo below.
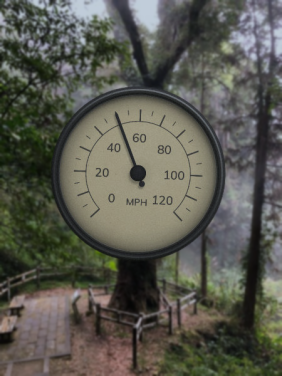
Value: {"value": 50, "unit": "mph"}
